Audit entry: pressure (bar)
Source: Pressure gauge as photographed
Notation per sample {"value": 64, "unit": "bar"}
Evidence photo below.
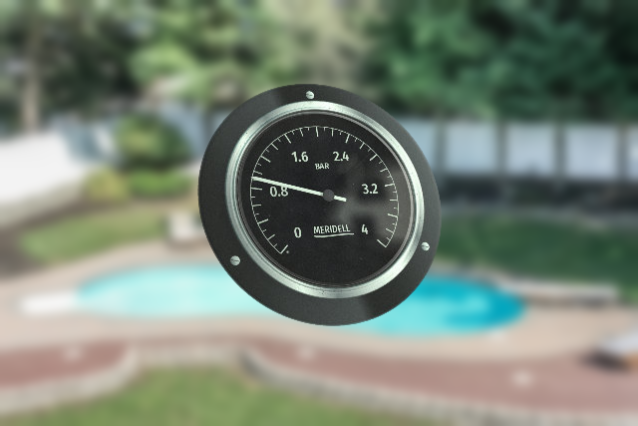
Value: {"value": 0.9, "unit": "bar"}
